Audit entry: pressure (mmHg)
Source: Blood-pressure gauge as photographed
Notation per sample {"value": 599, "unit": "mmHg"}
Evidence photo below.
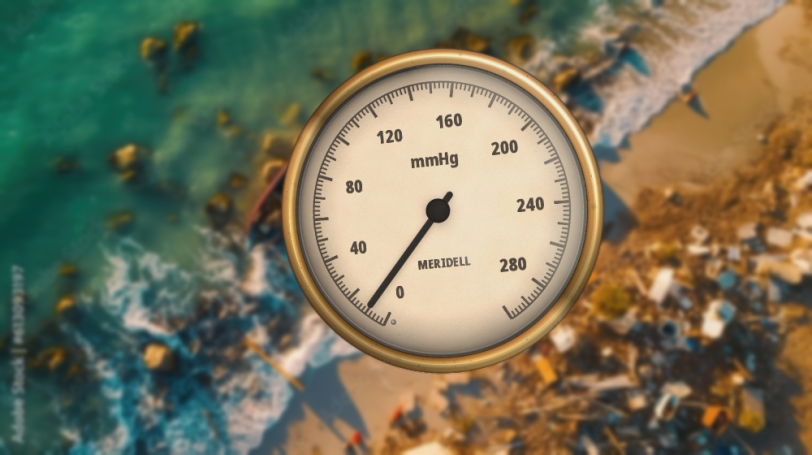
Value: {"value": 10, "unit": "mmHg"}
